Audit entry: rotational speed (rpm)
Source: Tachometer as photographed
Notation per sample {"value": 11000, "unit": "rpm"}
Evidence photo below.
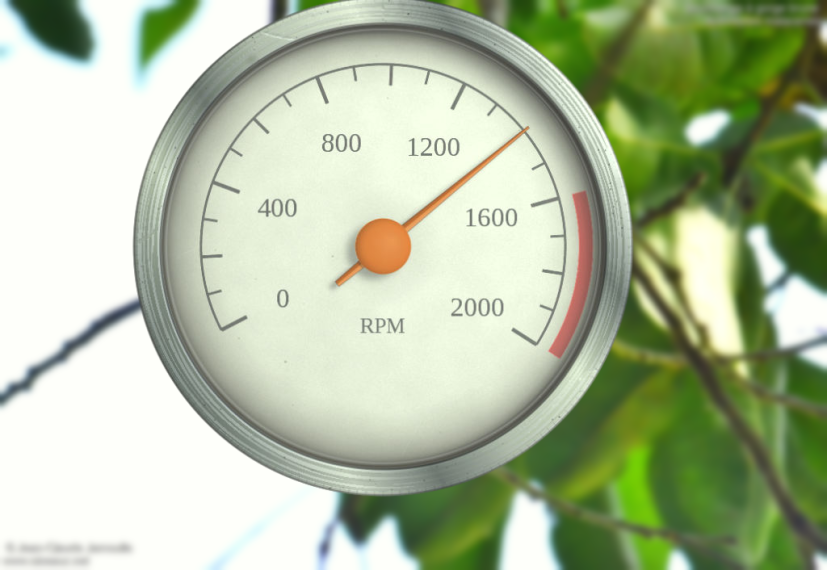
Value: {"value": 1400, "unit": "rpm"}
